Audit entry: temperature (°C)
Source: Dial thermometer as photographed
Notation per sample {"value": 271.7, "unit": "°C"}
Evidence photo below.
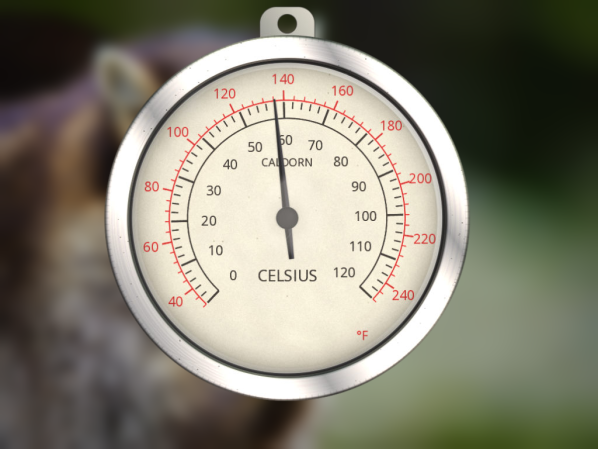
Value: {"value": 58, "unit": "°C"}
